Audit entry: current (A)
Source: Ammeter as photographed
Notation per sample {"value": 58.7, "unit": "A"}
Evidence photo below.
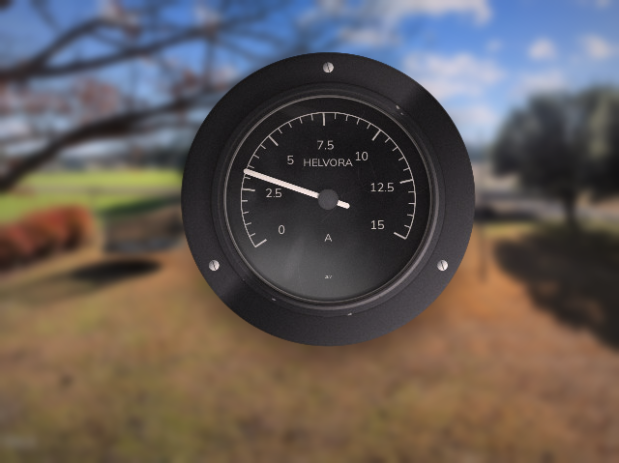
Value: {"value": 3.25, "unit": "A"}
